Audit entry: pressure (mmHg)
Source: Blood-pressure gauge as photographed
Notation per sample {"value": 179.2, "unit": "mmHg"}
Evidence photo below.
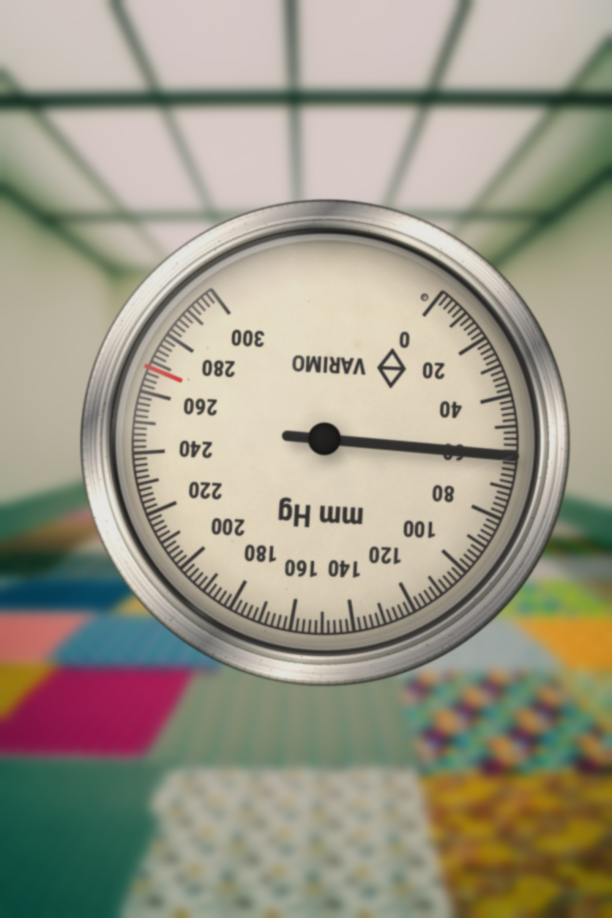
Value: {"value": 60, "unit": "mmHg"}
